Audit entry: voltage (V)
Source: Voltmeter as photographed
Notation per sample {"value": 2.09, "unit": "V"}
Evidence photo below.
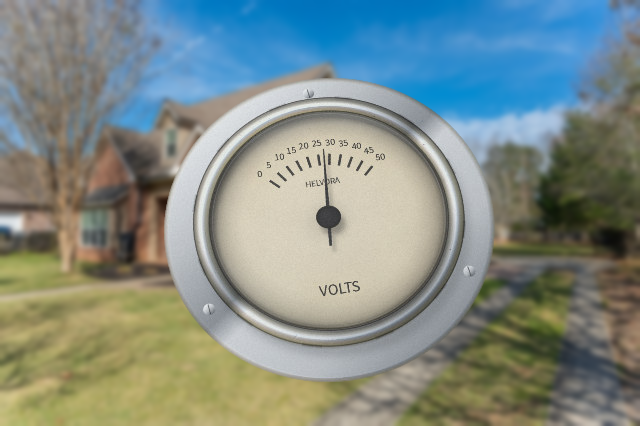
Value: {"value": 27.5, "unit": "V"}
